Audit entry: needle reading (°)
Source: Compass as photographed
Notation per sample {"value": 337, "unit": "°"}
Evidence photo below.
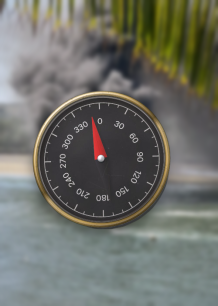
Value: {"value": 350, "unit": "°"}
